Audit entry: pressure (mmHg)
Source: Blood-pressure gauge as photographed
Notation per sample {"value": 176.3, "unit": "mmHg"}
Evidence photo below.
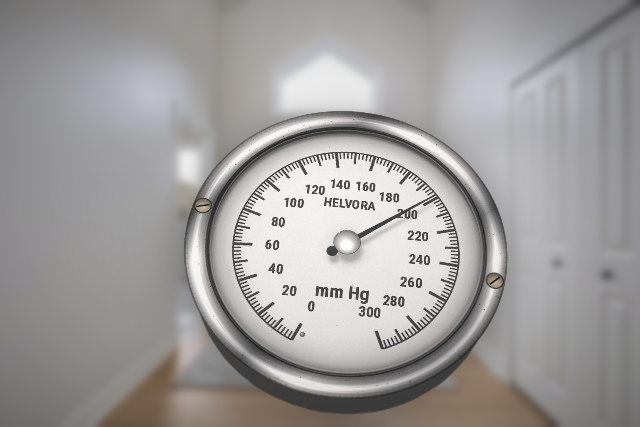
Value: {"value": 200, "unit": "mmHg"}
